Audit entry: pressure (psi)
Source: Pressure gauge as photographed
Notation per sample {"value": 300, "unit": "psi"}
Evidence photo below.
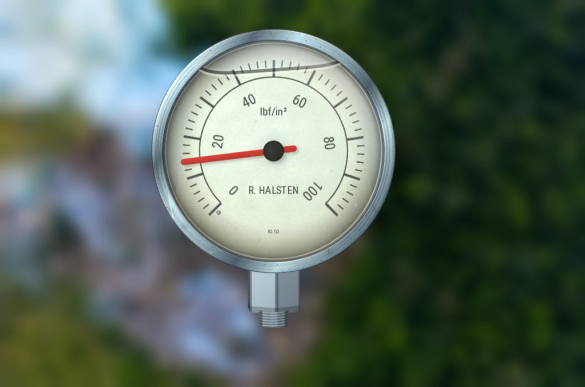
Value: {"value": 14, "unit": "psi"}
